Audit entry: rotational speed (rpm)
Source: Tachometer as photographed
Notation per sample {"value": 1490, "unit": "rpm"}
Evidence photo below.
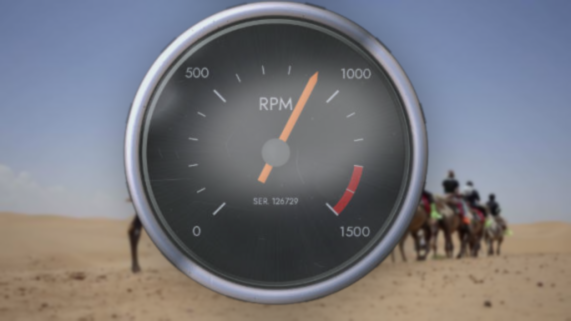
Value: {"value": 900, "unit": "rpm"}
